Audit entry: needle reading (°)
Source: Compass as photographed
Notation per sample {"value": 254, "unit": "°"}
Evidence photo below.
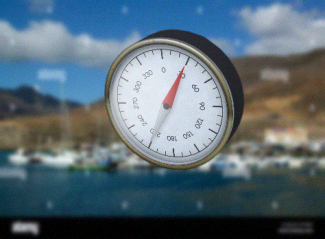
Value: {"value": 30, "unit": "°"}
